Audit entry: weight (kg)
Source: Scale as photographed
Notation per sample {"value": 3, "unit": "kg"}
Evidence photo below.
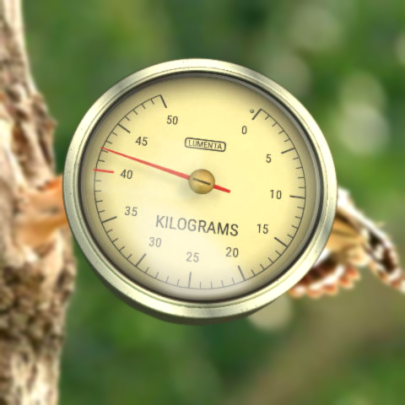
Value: {"value": 42, "unit": "kg"}
